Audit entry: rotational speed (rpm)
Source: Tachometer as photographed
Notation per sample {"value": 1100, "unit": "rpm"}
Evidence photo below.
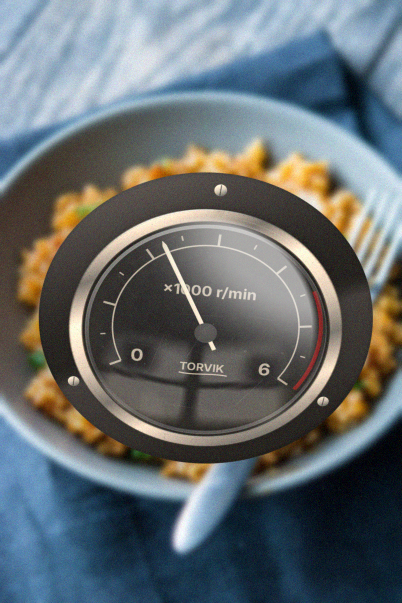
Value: {"value": 2250, "unit": "rpm"}
